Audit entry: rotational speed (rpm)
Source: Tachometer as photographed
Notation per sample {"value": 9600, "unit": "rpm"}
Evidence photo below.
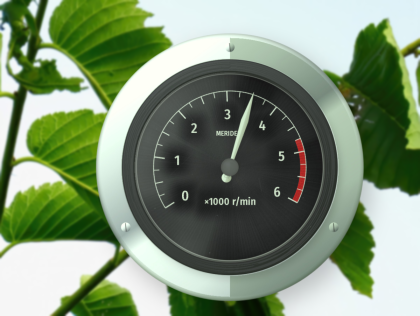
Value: {"value": 3500, "unit": "rpm"}
